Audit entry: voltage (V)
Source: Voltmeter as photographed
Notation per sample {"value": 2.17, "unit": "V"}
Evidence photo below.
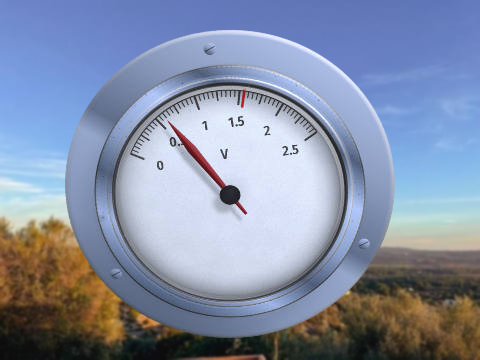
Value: {"value": 0.6, "unit": "V"}
